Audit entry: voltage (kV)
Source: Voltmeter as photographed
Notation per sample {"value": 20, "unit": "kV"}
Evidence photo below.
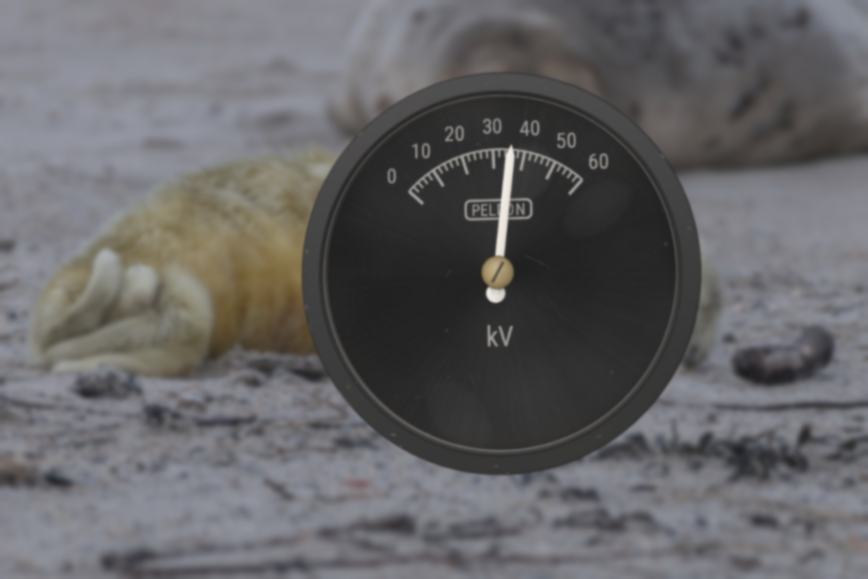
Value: {"value": 36, "unit": "kV"}
